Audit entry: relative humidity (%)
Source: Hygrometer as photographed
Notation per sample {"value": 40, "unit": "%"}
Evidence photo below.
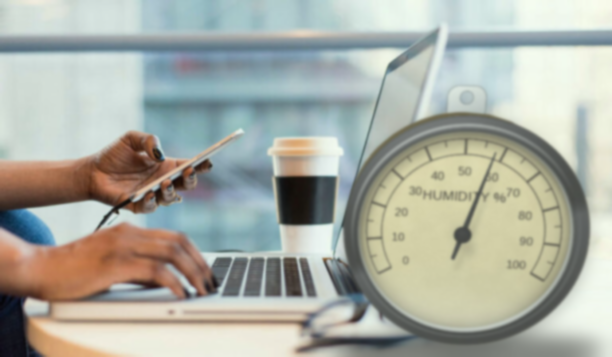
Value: {"value": 57.5, "unit": "%"}
